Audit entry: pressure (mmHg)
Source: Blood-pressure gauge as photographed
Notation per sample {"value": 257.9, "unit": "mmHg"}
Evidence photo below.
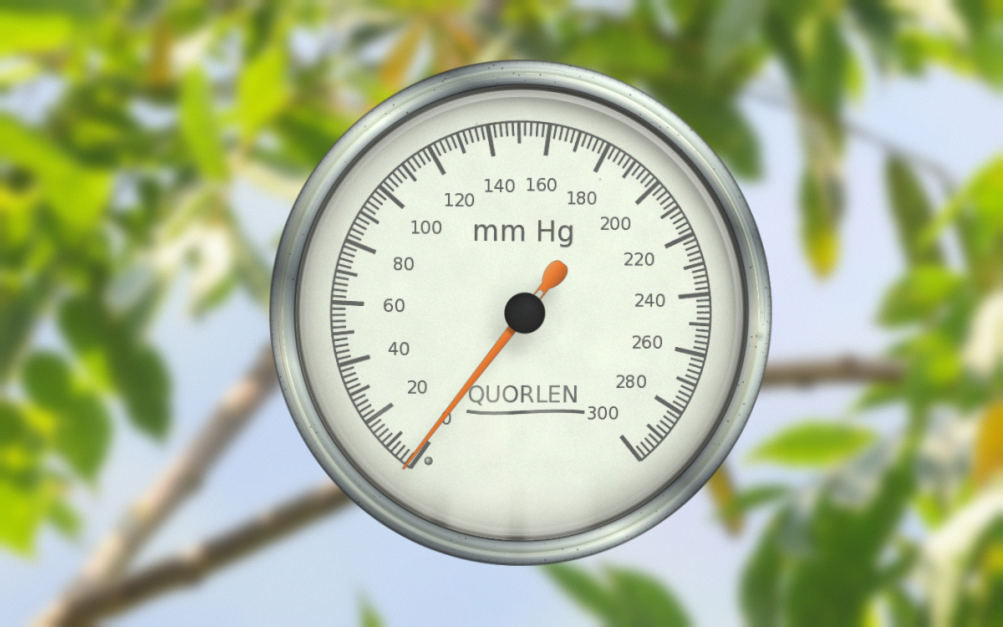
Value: {"value": 2, "unit": "mmHg"}
